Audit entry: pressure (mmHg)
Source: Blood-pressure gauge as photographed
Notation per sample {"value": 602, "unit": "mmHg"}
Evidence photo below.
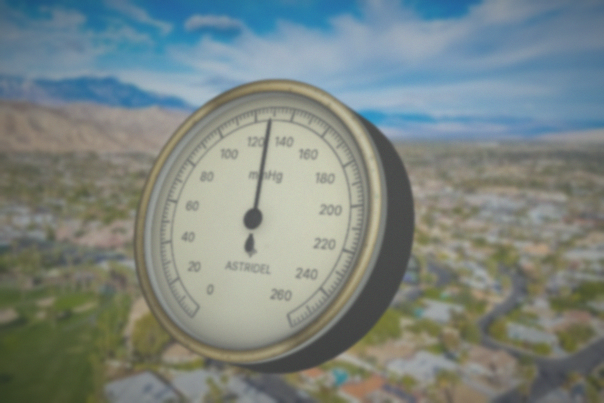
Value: {"value": 130, "unit": "mmHg"}
